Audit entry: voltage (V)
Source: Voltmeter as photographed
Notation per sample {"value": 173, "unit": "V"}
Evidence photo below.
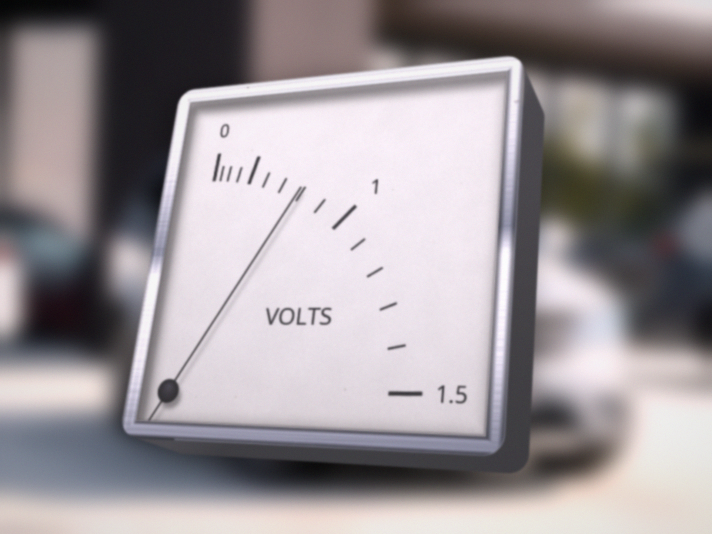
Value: {"value": 0.8, "unit": "V"}
